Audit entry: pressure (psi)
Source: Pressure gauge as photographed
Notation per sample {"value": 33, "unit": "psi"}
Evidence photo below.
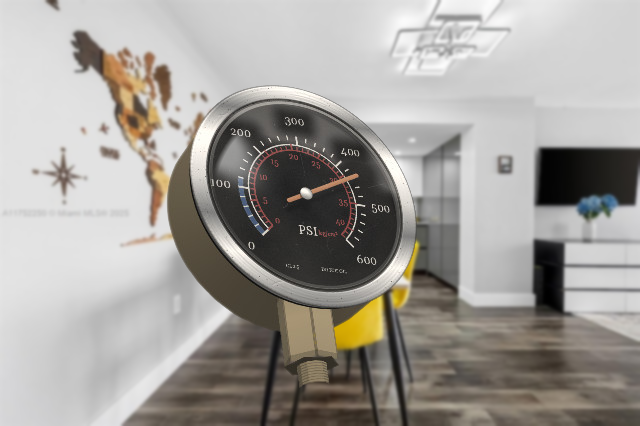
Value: {"value": 440, "unit": "psi"}
